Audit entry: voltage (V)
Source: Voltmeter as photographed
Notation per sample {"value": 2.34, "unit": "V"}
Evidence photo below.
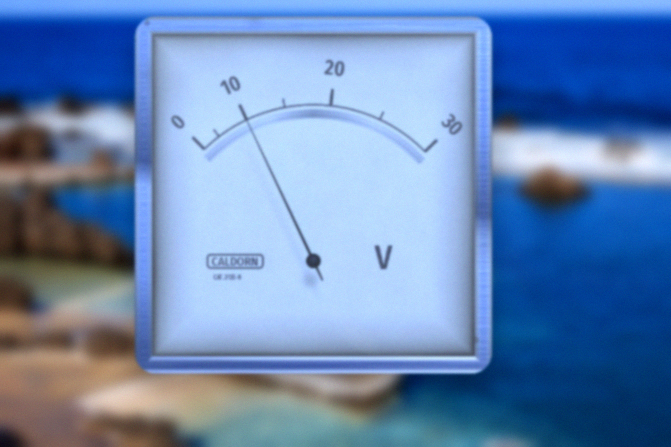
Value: {"value": 10, "unit": "V"}
